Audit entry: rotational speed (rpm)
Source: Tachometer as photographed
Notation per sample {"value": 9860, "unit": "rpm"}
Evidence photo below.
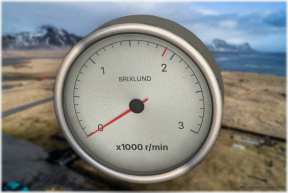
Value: {"value": 0, "unit": "rpm"}
